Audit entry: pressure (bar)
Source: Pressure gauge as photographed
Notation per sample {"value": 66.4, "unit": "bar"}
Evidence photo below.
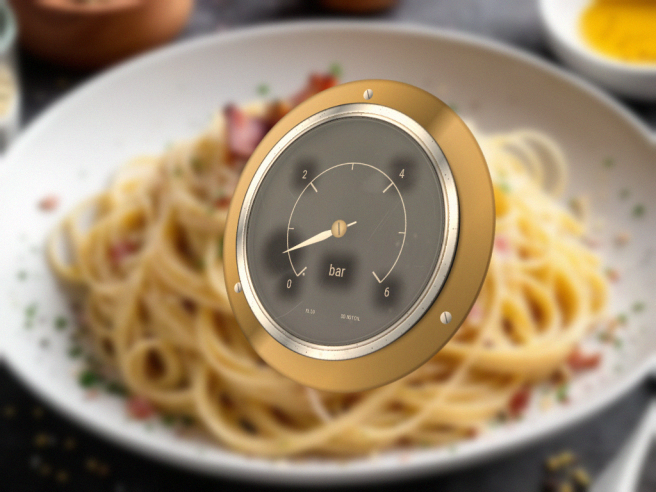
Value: {"value": 0.5, "unit": "bar"}
